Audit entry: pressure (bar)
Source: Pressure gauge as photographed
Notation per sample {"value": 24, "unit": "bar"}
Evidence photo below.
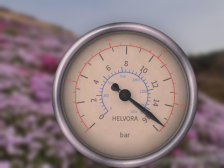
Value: {"value": 15.5, "unit": "bar"}
